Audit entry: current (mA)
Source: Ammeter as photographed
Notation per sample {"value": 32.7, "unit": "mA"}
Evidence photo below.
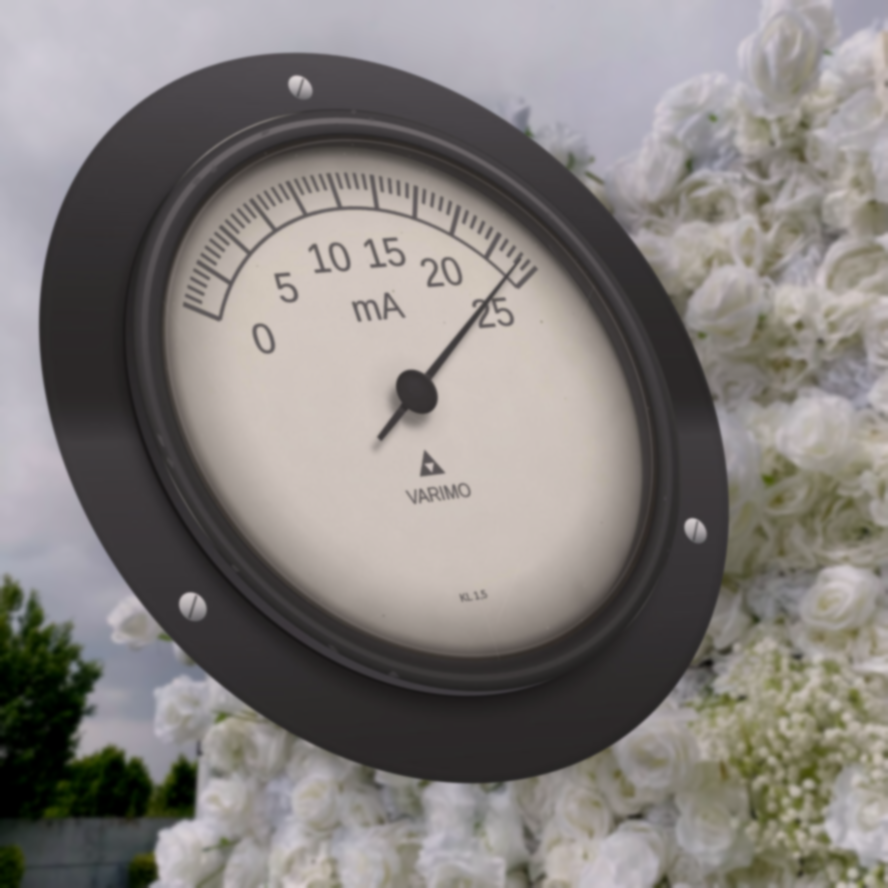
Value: {"value": 24, "unit": "mA"}
